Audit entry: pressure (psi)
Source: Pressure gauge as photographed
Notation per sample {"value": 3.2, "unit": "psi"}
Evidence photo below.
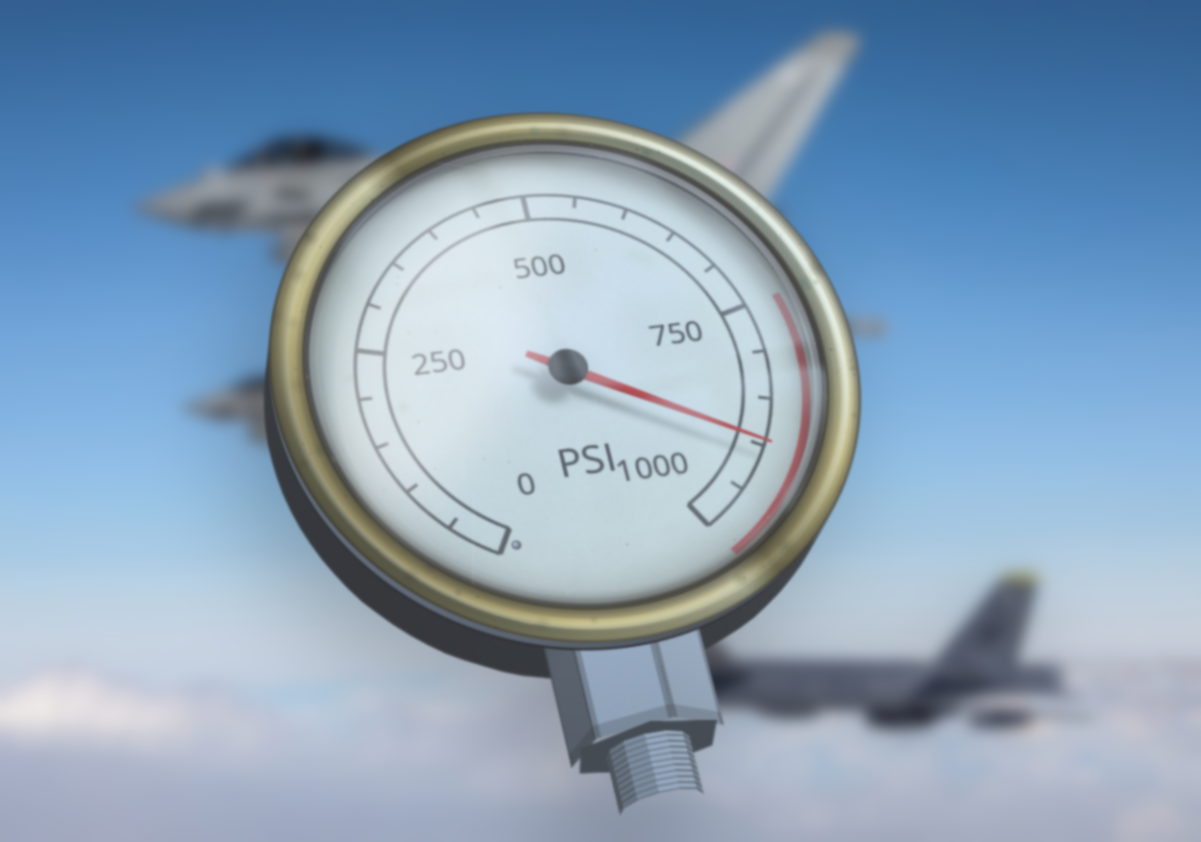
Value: {"value": 900, "unit": "psi"}
